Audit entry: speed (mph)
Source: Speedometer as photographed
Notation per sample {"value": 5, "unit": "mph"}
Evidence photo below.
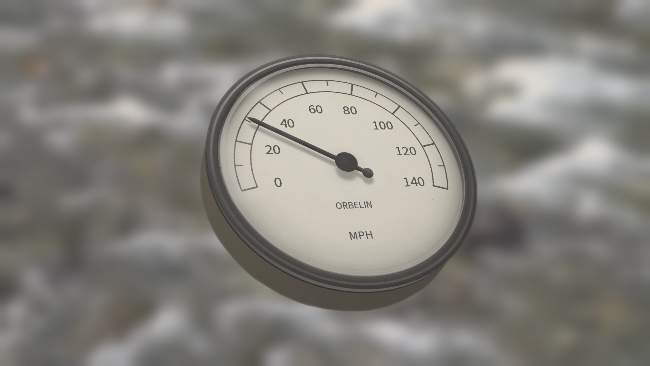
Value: {"value": 30, "unit": "mph"}
